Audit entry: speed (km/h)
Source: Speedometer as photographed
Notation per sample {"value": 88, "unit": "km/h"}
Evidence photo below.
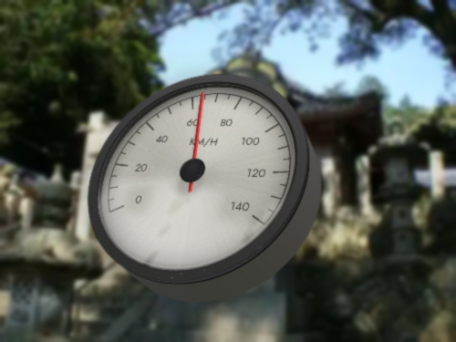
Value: {"value": 65, "unit": "km/h"}
